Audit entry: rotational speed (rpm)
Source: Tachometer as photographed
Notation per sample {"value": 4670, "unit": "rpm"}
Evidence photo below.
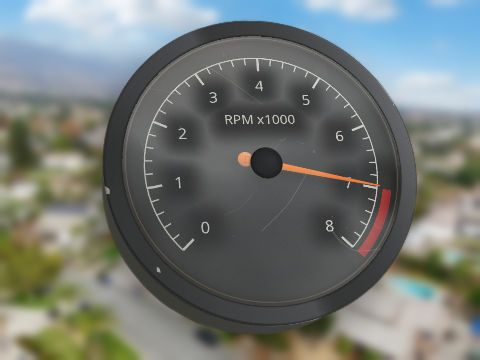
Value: {"value": 7000, "unit": "rpm"}
